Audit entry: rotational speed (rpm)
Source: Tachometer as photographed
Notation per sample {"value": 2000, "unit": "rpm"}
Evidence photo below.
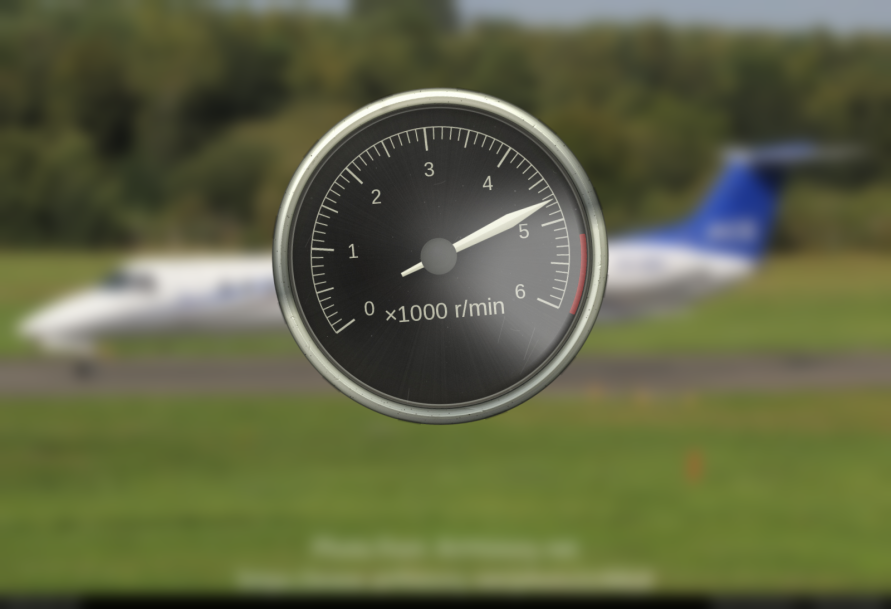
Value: {"value": 4750, "unit": "rpm"}
